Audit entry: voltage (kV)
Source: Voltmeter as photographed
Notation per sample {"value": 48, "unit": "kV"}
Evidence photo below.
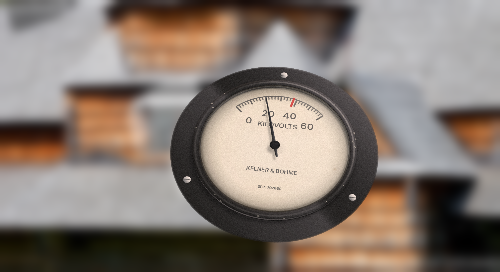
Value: {"value": 20, "unit": "kV"}
